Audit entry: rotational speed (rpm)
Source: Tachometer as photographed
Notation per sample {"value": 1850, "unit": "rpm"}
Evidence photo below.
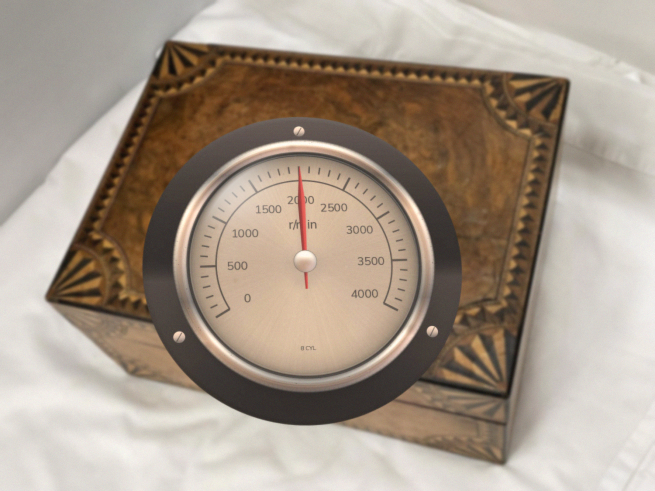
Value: {"value": 2000, "unit": "rpm"}
